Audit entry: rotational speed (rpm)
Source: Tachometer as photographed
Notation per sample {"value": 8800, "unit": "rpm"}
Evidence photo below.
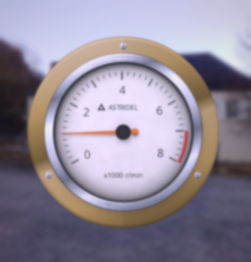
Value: {"value": 1000, "unit": "rpm"}
